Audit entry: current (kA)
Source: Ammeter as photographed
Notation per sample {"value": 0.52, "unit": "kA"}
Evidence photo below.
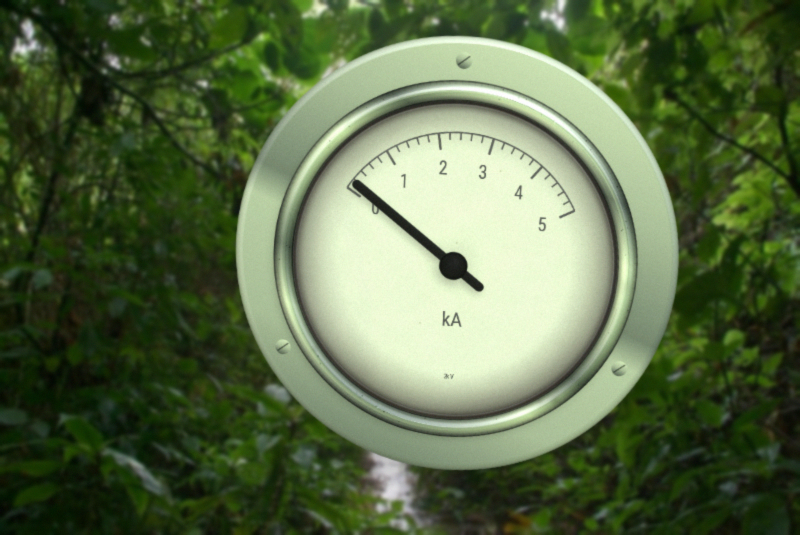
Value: {"value": 0.2, "unit": "kA"}
